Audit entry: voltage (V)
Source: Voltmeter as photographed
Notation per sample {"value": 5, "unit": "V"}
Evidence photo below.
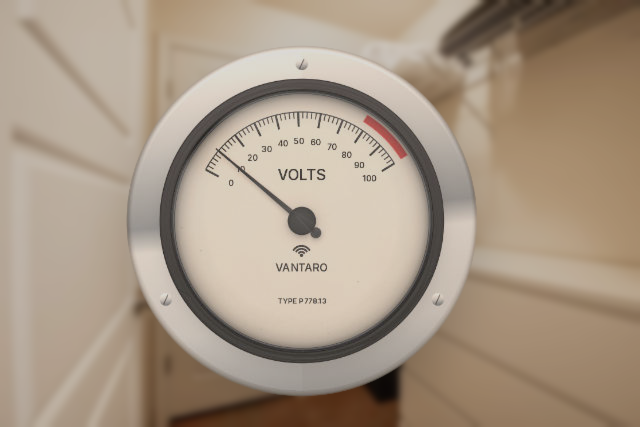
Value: {"value": 10, "unit": "V"}
